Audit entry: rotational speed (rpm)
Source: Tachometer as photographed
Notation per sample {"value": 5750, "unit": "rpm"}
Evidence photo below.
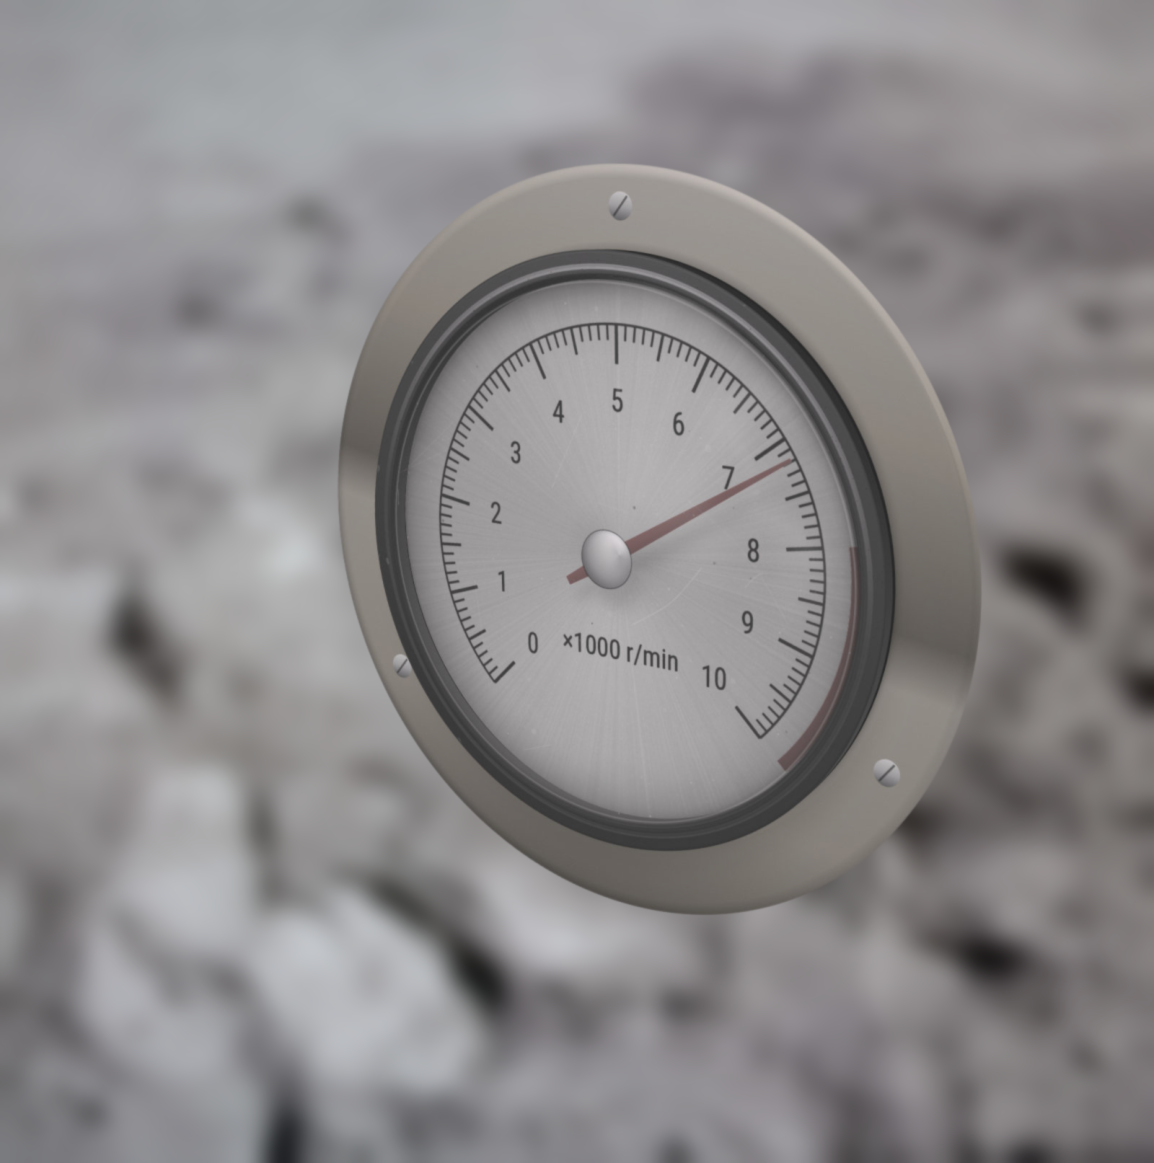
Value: {"value": 7200, "unit": "rpm"}
